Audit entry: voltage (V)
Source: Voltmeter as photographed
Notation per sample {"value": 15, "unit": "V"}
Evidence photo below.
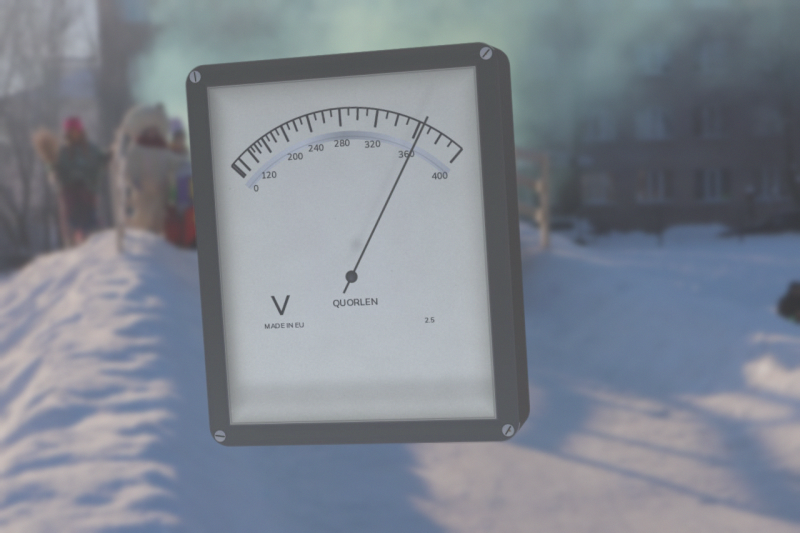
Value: {"value": 365, "unit": "V"}
